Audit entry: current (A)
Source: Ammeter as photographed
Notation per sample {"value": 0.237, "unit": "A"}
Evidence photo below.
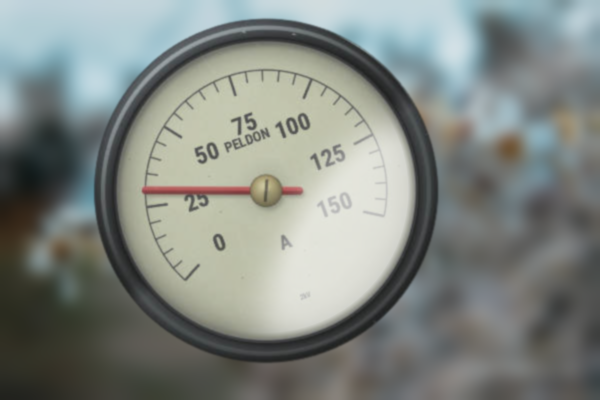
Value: {"value": 30, "unit": "A"}
